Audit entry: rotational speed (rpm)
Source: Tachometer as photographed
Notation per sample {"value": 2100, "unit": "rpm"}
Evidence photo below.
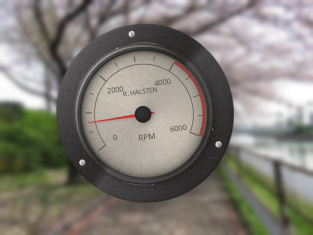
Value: {"value": 750, "unit": "rpm"}
